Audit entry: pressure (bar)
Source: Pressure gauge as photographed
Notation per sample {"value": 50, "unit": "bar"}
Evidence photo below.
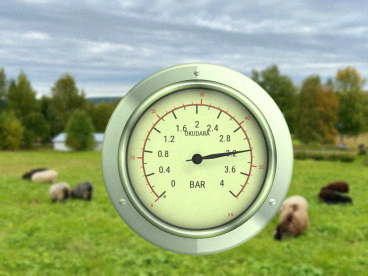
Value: {"value": 3.2, "unit": "bar"}
